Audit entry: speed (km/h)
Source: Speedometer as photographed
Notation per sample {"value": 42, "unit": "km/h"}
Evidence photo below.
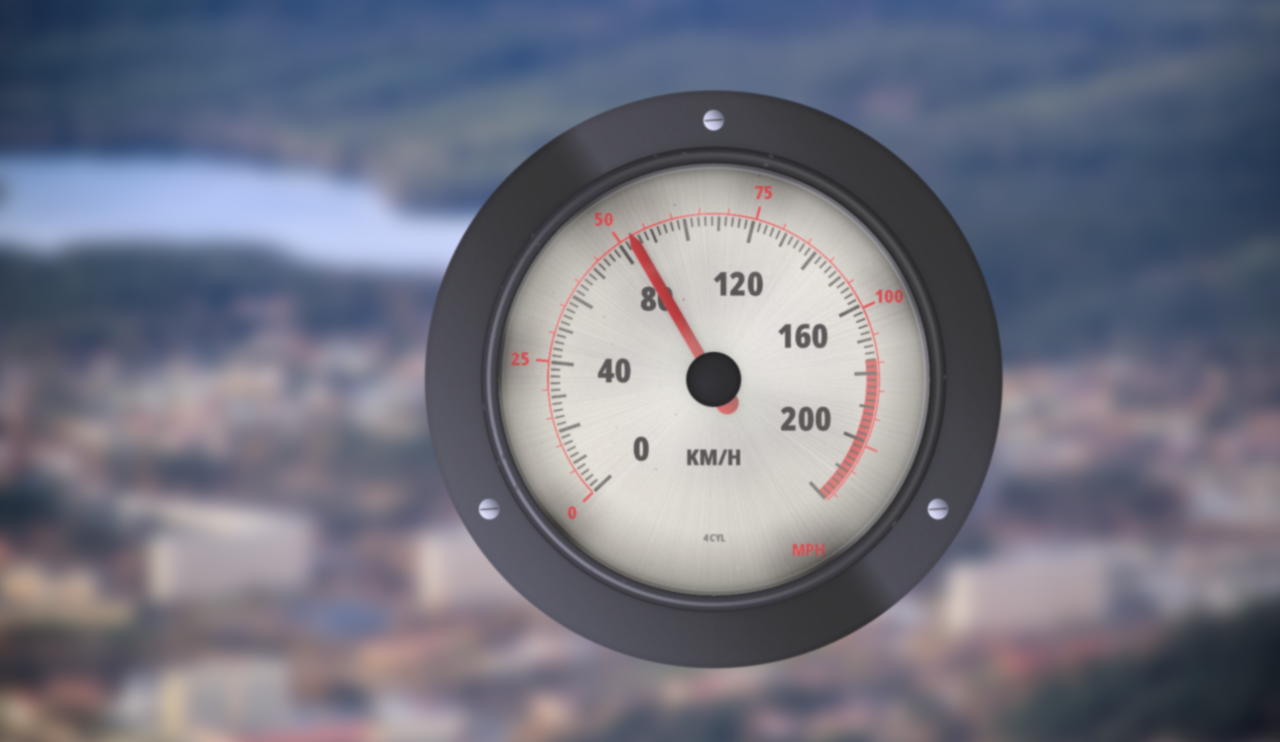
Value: {"value": 84, "unit": "km/h"}
